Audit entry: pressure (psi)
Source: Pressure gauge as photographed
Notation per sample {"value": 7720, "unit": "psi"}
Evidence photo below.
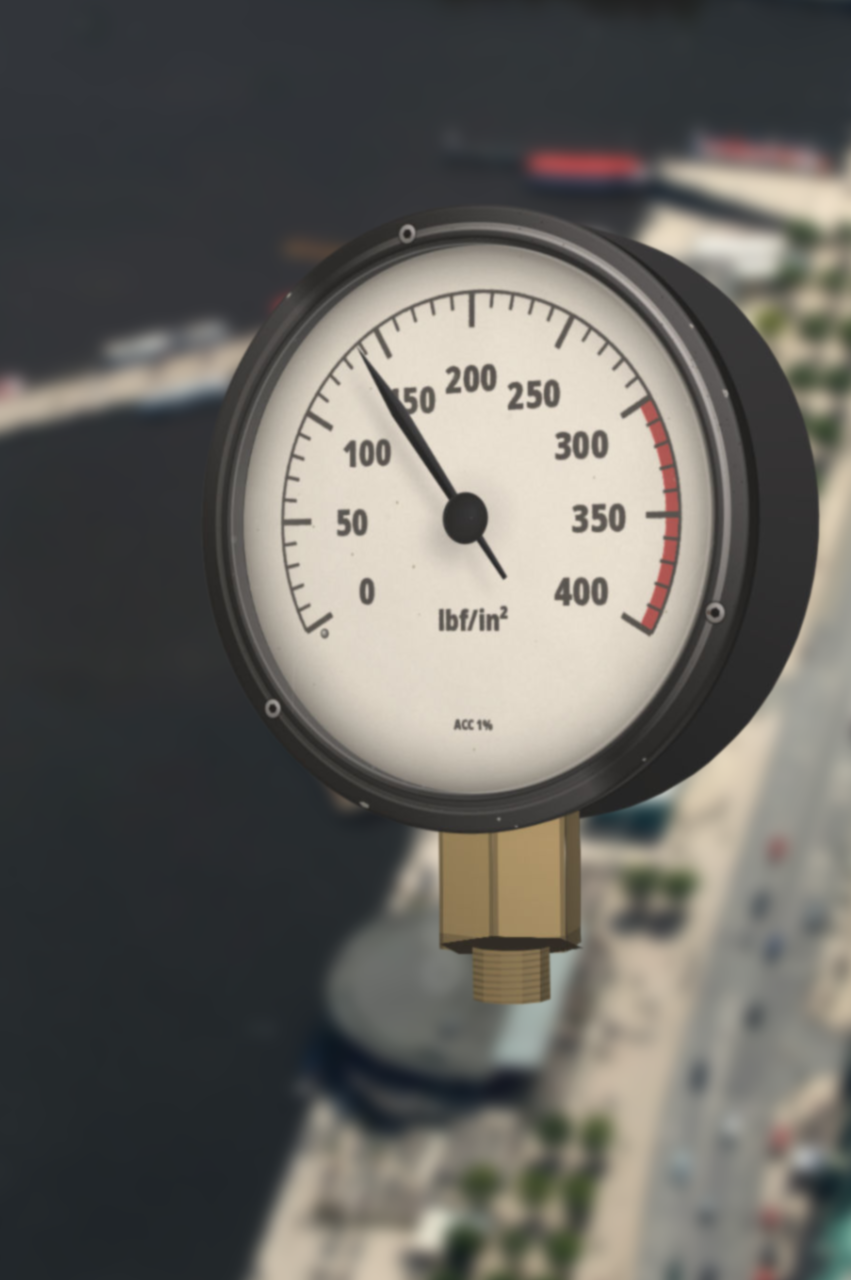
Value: {"value": 140, "unit": "psi"}
